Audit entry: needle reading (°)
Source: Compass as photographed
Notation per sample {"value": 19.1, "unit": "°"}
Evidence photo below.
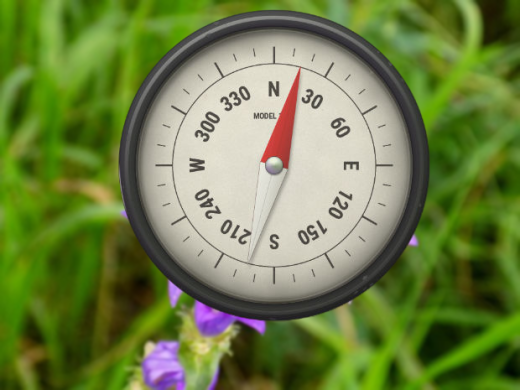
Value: {"value": 15, "unit": "°"}
